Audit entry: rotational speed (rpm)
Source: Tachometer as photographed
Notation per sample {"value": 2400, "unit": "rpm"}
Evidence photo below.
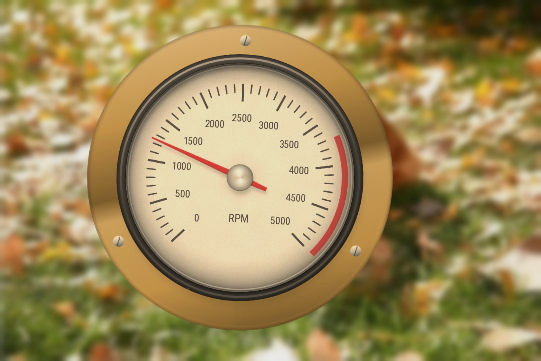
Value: {"value": 1250, "unit": "rpm"}
